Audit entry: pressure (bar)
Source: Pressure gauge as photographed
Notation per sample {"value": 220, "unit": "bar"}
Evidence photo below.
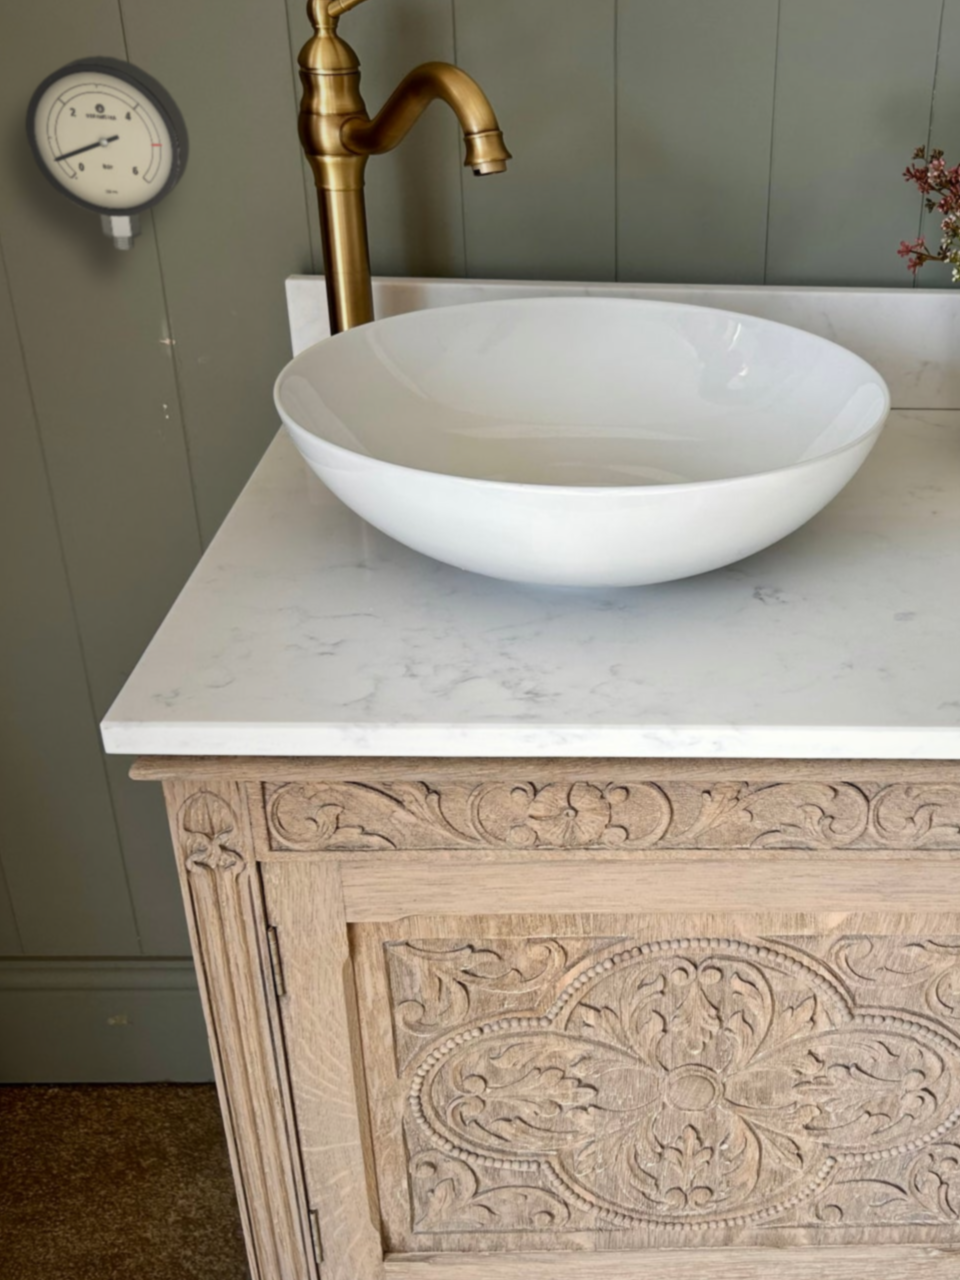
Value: {"value": 0.5, "unit": "bar"}
